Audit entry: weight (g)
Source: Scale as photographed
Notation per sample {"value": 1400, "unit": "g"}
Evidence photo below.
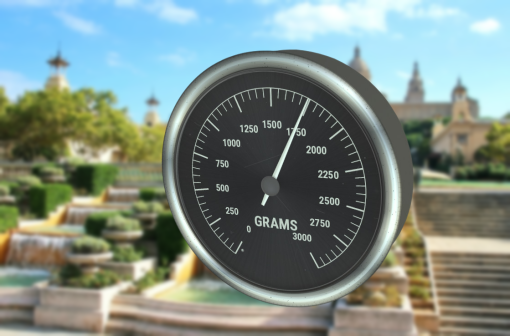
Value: {"value": 1750, "unit": "g"}
